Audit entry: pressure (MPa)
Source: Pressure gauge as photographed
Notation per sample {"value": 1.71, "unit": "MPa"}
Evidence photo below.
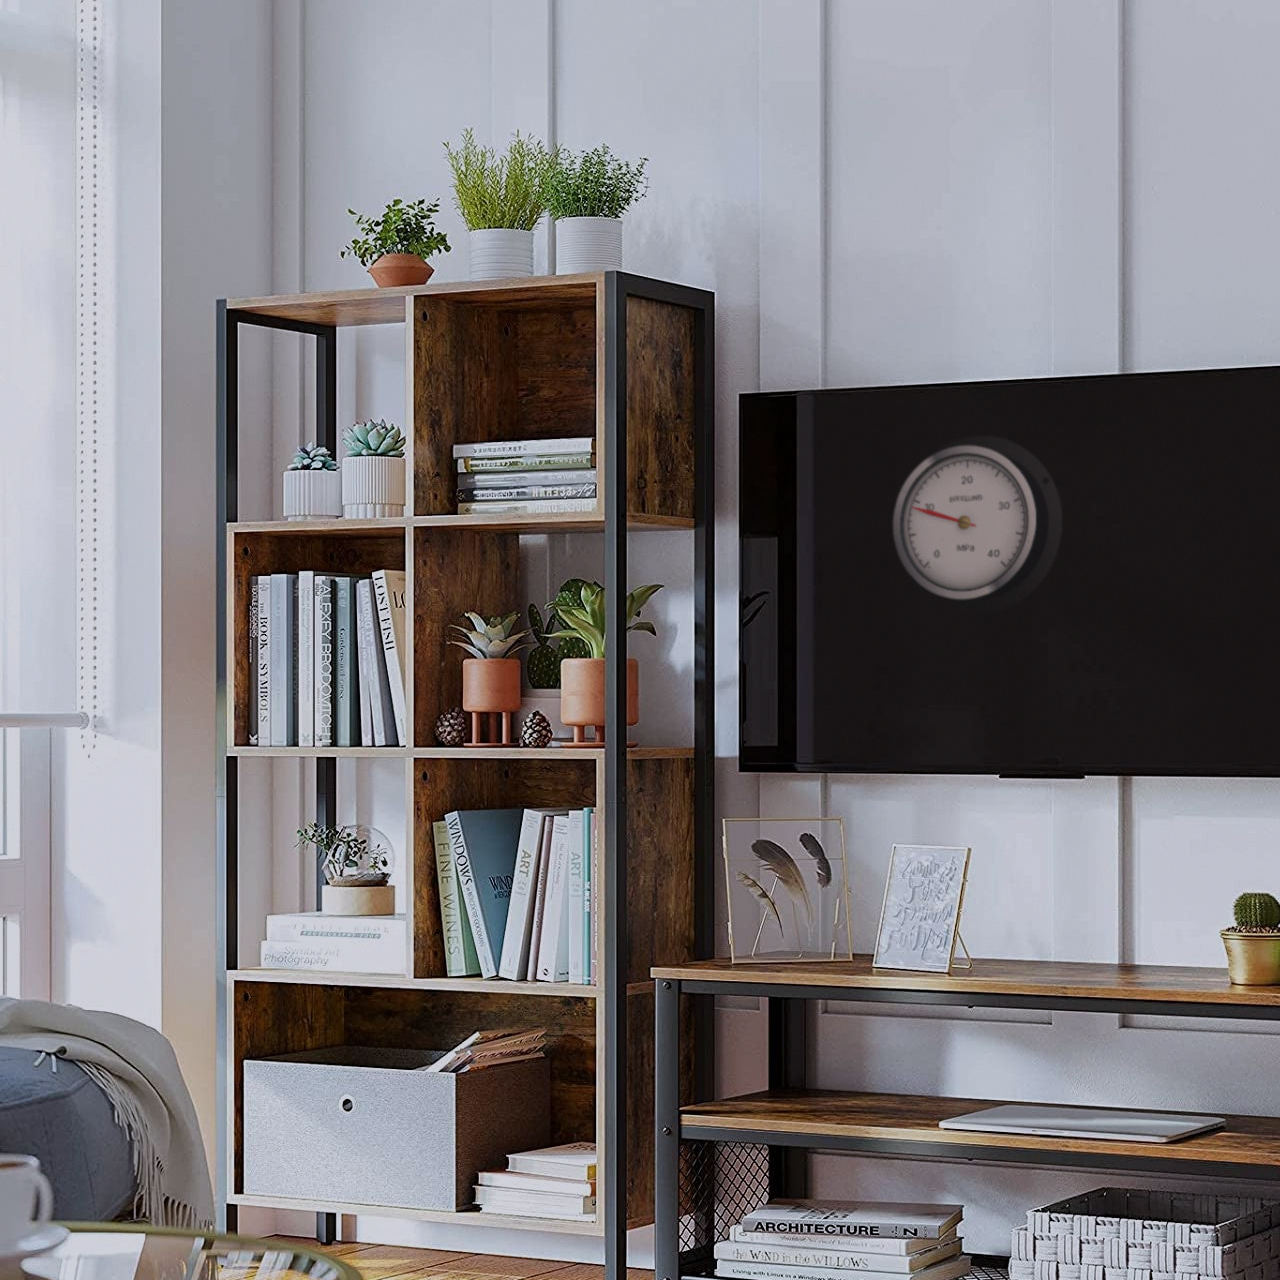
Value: {"value": 9, "unit": "MPa"}
